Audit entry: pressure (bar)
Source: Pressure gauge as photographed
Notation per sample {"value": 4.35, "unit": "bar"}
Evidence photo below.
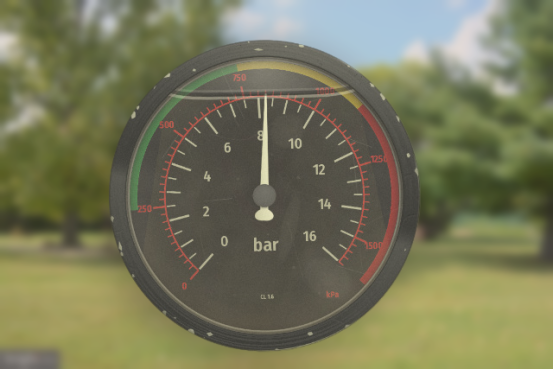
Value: {"value": 8.25, "unit": "bar"}
